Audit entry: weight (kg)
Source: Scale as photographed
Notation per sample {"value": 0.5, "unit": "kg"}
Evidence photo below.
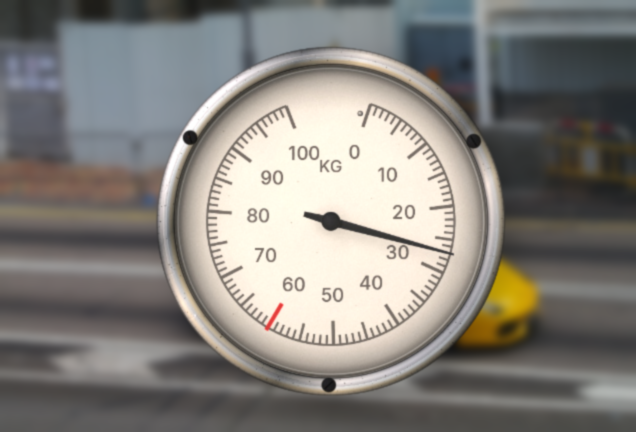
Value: {"value": 27, "unit": "kg"}
